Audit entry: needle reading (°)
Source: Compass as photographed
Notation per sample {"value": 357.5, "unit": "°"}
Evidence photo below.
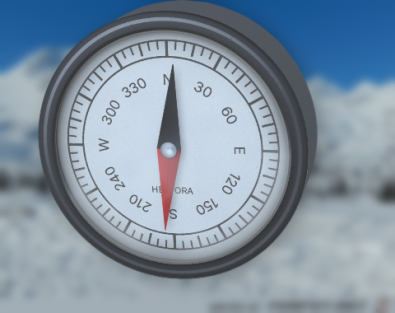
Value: {"value": 185, "unit": "°"}
